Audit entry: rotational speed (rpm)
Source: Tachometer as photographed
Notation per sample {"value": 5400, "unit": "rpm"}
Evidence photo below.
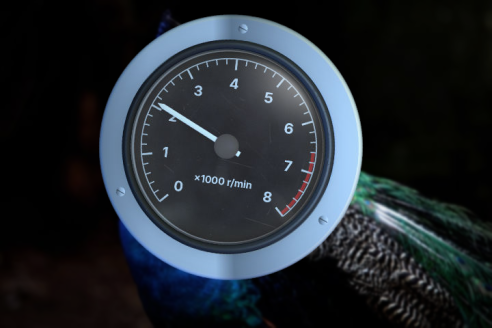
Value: {"value": 2100, "unit": "rpm"}
